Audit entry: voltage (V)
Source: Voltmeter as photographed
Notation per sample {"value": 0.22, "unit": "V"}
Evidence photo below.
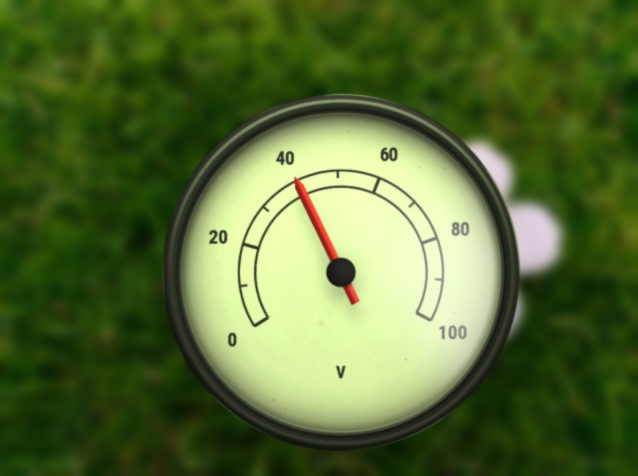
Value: {"value": 40, "unit": "V"}
